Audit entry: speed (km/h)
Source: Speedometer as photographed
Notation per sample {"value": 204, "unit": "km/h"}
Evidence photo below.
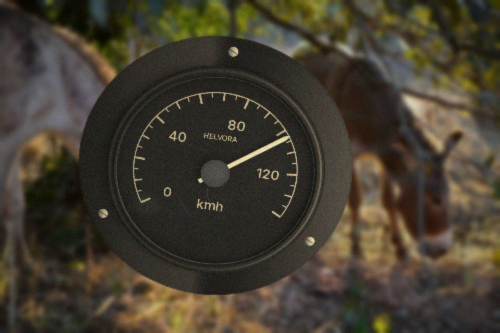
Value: {"value": 102.5, "unit": "km/h"}
